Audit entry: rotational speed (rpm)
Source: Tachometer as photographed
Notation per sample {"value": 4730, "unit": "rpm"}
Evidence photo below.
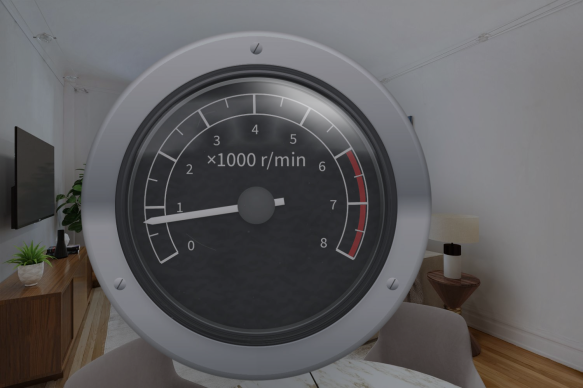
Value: {"value": 750, "unit": "rpm"}
